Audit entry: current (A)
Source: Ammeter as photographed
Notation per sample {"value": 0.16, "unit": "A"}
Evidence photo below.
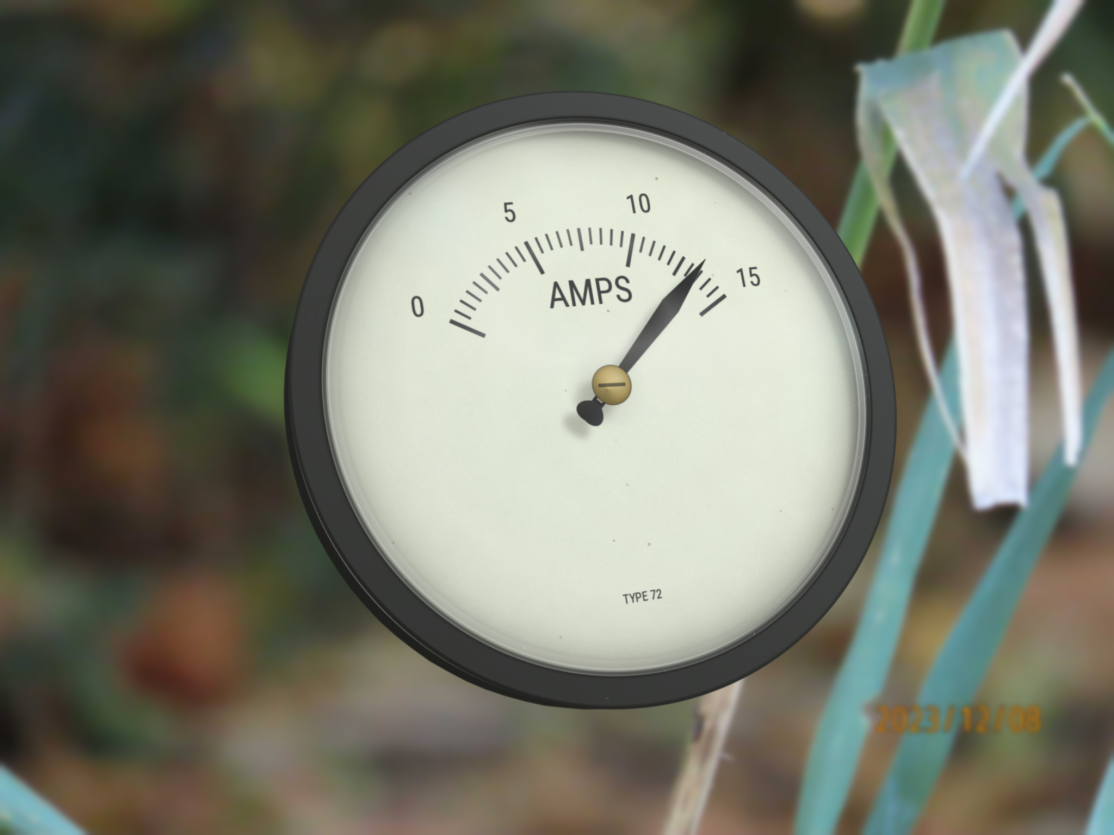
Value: {"value": 13.25, "unit": "A"}
